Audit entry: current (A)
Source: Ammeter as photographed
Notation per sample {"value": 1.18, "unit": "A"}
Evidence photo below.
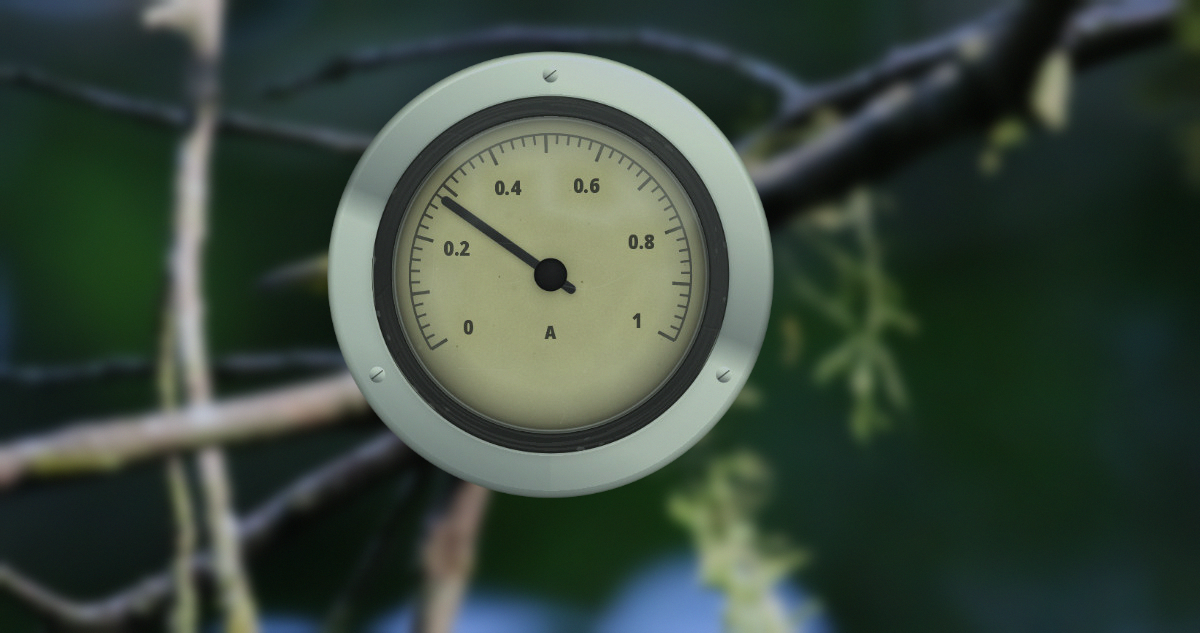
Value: {"value": 0.28, "unit": "A"}
